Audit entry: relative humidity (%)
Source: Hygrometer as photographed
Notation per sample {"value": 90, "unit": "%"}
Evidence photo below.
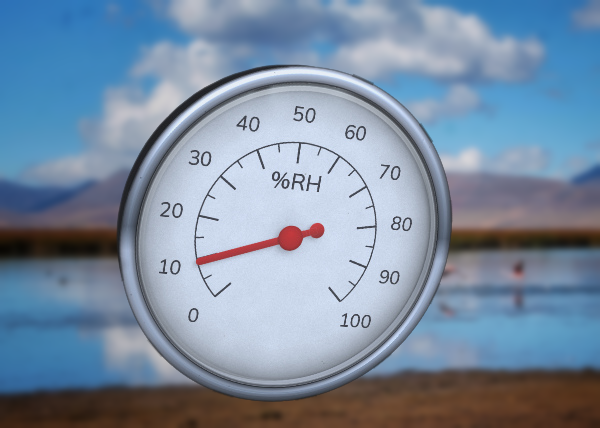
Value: {"value": 10, "unit": "%"}
